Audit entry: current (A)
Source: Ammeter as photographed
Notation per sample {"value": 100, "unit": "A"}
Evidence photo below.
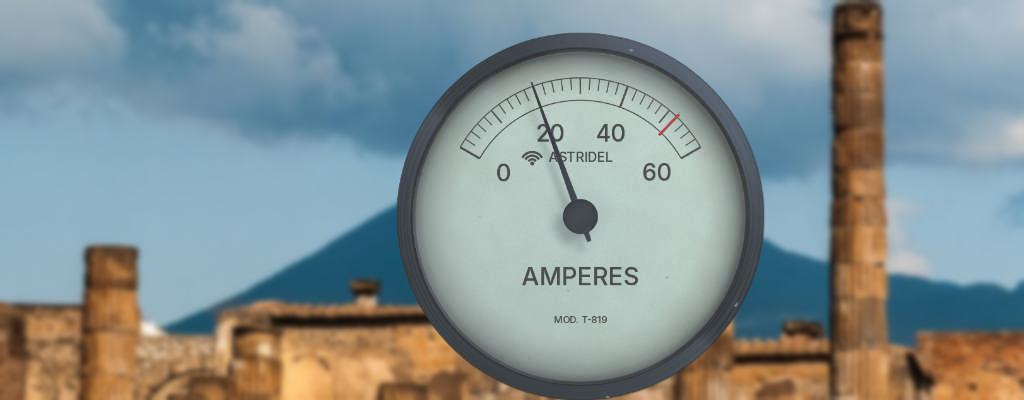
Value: {"value": 20, "unit": "A"}
